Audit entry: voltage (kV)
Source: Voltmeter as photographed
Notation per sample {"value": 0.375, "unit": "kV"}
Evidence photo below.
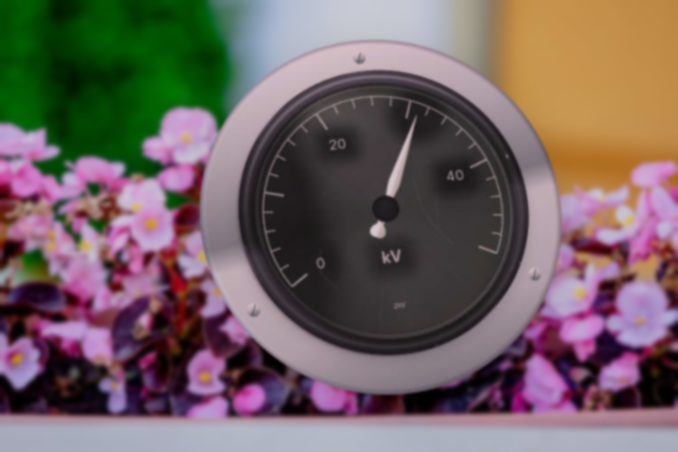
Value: {"value": 31, "unit": "kV"}
